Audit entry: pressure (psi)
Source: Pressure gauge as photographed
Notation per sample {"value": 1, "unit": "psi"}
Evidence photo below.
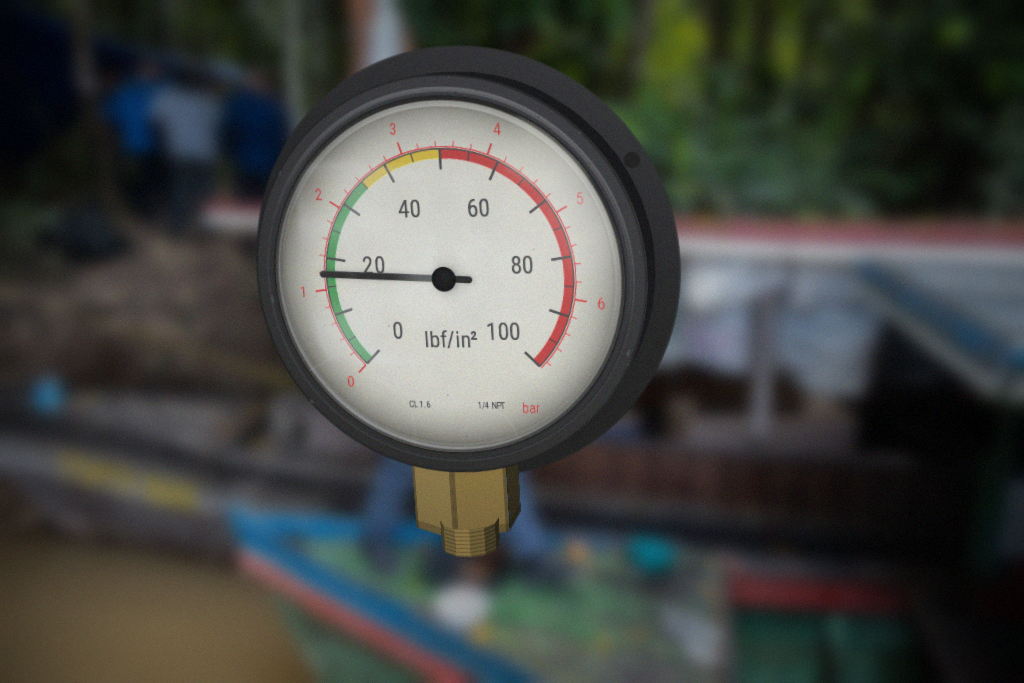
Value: {"value": 17.5, "unit": "psi"}
